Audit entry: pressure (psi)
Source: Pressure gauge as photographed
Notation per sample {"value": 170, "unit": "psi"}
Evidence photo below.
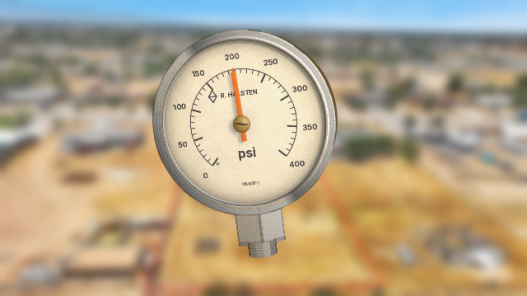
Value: {"value": 200, "unit": "psi"}
